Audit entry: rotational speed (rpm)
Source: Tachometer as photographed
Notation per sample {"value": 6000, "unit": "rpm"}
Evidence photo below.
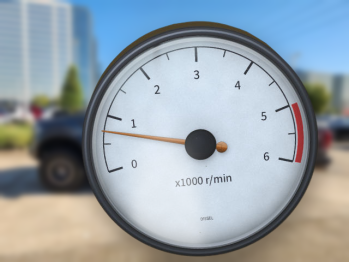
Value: {"value": 750, "unit": "rpm"}
